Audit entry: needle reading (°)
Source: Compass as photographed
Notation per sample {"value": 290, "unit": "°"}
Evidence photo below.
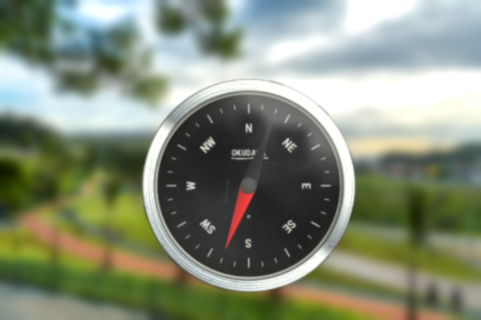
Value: {"value": 200, "unit": "°"}
